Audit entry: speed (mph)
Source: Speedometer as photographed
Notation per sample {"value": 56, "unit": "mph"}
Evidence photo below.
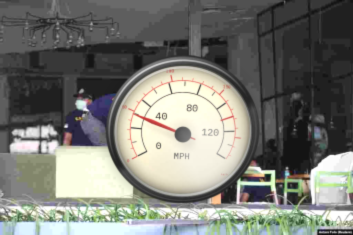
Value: {"value": 30, "unit": "mph"}
